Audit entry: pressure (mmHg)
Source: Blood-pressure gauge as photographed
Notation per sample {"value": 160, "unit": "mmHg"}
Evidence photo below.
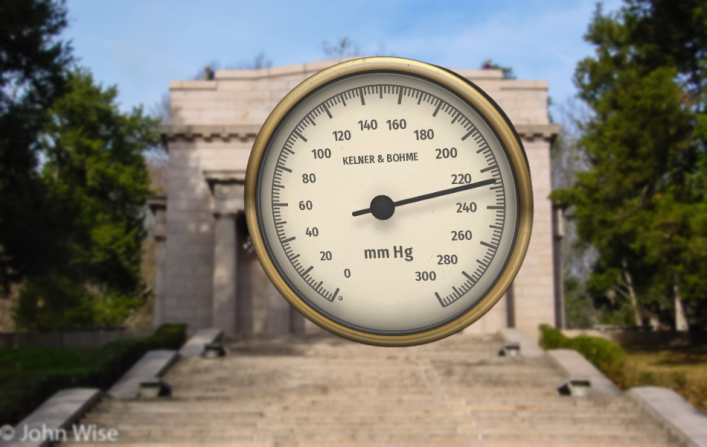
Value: {"value": 226, "unit": "mmHg"}
